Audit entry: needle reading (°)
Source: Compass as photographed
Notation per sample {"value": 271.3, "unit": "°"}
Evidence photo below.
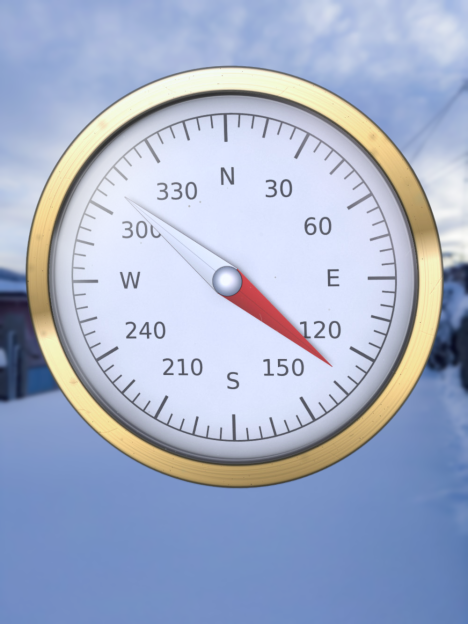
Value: {"value": 130, "unit": "°"}
